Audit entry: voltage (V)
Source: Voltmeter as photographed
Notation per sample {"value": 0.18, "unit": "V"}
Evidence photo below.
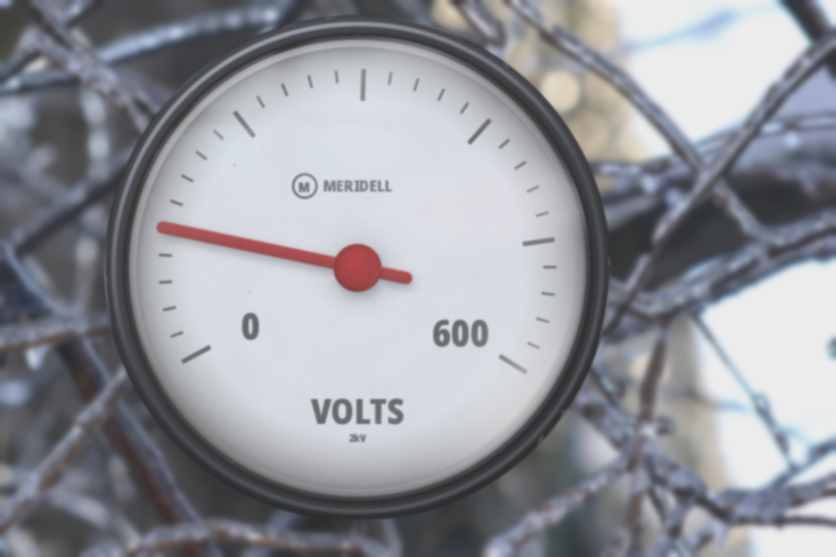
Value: {"value": 100, "unit": "V"}
